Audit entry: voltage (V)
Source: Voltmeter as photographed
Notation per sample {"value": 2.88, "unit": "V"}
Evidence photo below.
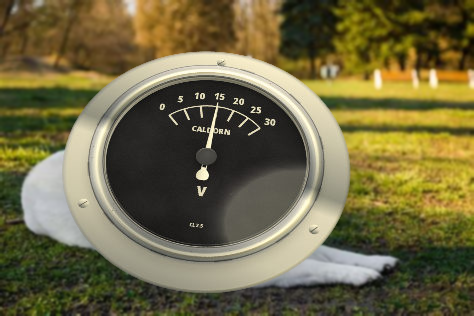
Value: {"value": 15, "unit": "V"}
